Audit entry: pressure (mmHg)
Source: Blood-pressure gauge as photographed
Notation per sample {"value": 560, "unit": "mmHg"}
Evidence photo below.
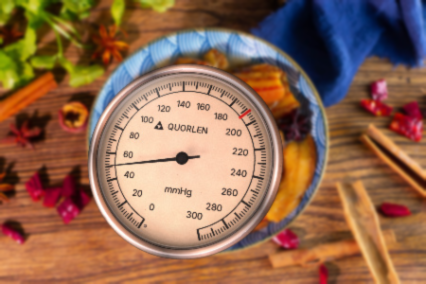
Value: {"value": 50, "unit": "mmHg"}
